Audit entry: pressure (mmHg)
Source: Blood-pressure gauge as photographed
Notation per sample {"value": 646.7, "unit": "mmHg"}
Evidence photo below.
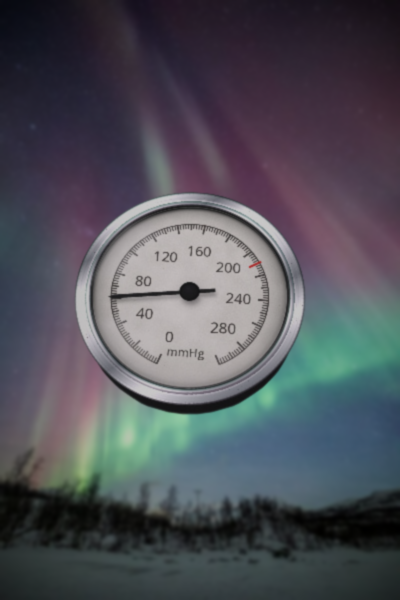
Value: {"value": 60, "unit": "mmHg"}
